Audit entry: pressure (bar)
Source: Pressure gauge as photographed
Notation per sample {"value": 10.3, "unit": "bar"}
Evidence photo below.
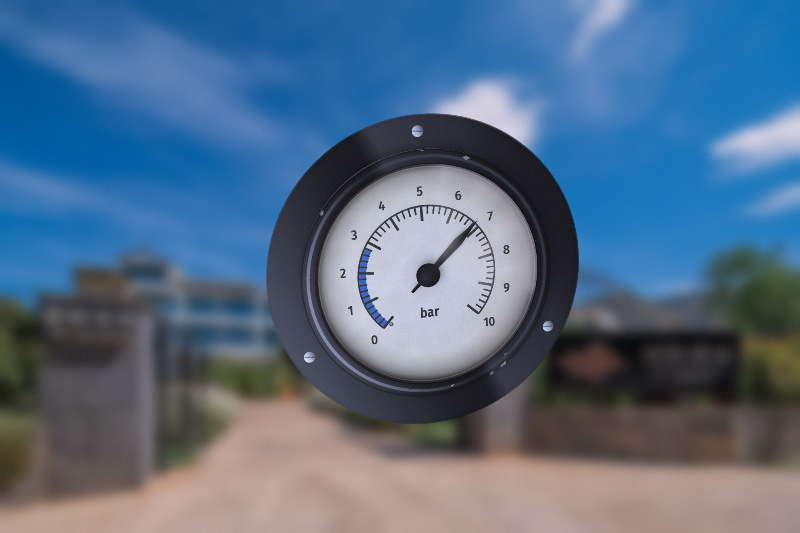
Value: {"value": 6.8, "unit": "bar"}
